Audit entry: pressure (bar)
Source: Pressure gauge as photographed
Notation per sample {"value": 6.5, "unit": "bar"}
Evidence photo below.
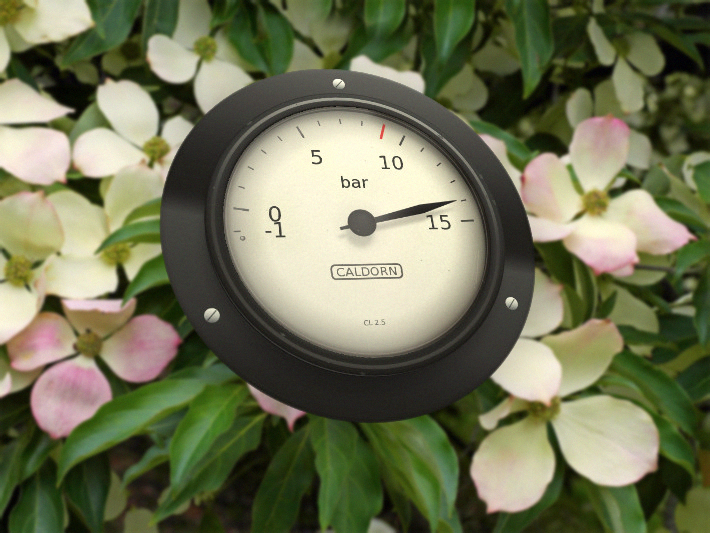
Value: {"value": 14, "unit": "bar"}
